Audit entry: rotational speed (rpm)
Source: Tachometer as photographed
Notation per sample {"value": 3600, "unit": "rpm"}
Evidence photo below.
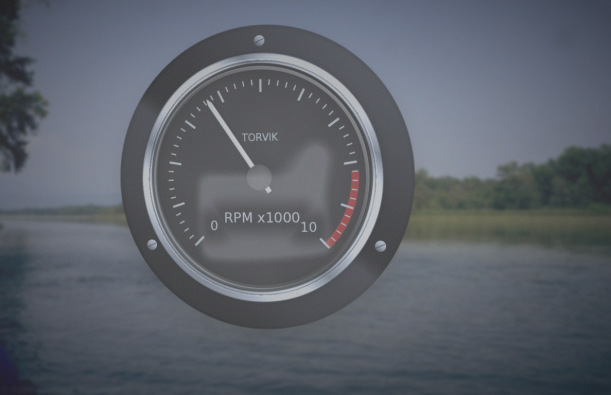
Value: {"value": 3700, "unit": "rpm"}
